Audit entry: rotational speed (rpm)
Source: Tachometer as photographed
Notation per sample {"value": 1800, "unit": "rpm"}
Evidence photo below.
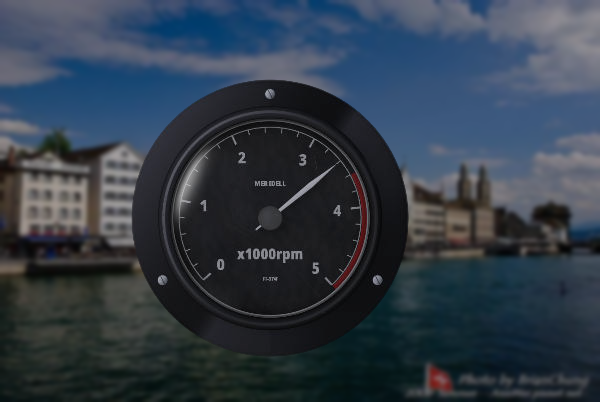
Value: {"value": 3400, "unit": "rpm"}
